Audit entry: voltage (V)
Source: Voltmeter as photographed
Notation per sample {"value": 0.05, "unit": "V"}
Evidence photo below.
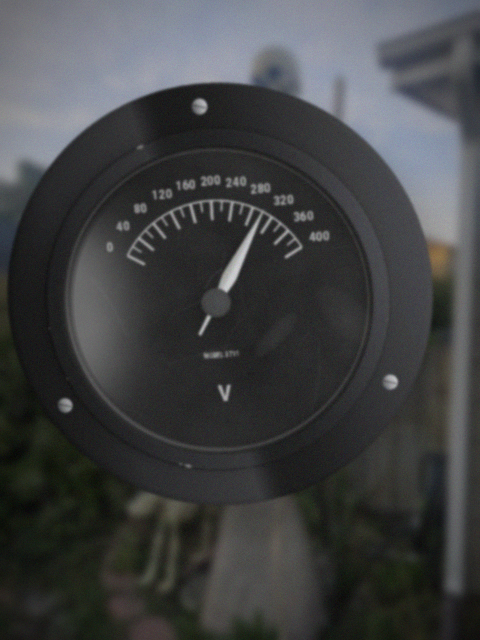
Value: {"value": 300, "unit": "V"}
